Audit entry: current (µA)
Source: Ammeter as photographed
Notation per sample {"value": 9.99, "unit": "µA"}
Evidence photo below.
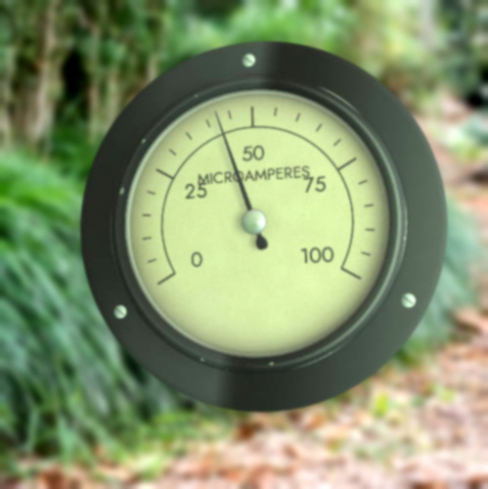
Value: {"value": 42.5, "unit": "µA"}
